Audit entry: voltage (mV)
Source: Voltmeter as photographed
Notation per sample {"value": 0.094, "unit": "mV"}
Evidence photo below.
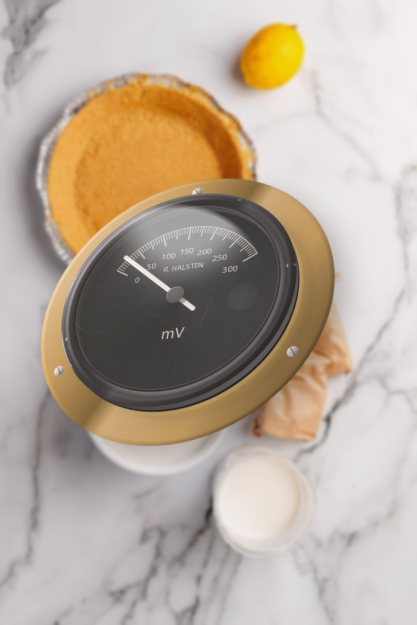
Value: {"value": 25, "unit": "mV"}
